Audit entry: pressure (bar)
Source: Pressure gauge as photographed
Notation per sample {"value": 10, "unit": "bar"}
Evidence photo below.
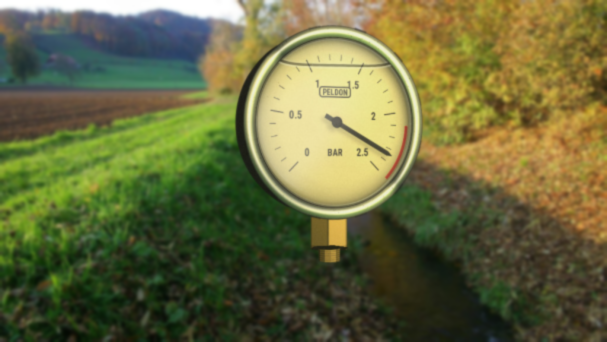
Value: {"value": 2.35, "unit": "bar"}
